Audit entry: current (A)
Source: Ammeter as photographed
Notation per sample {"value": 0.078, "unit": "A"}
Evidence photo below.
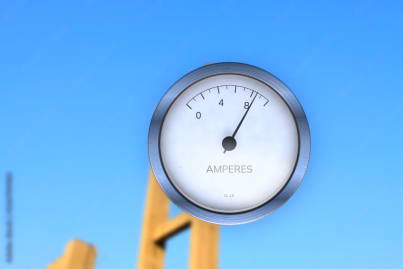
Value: {"value": 8.5, "unit": "A"}
